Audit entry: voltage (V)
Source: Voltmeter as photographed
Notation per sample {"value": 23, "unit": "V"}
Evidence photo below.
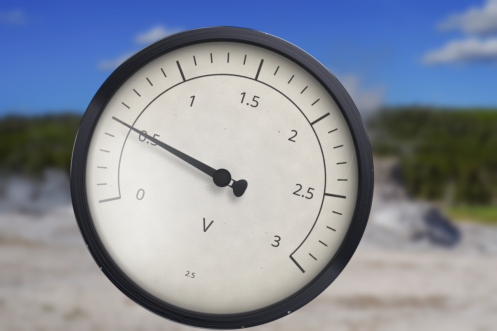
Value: {"value": 0.5, "unit": "V"}
